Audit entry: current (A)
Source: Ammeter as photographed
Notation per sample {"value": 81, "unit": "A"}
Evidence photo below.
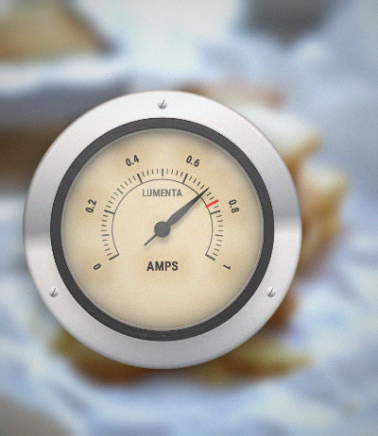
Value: {"value": 0.7, "unit": "A"}
